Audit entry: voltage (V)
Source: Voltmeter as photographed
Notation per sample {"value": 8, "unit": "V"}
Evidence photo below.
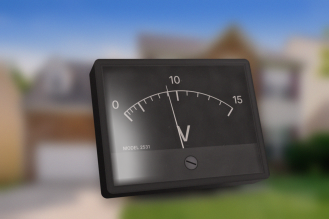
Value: {"value": 9, "unit": "V"}
